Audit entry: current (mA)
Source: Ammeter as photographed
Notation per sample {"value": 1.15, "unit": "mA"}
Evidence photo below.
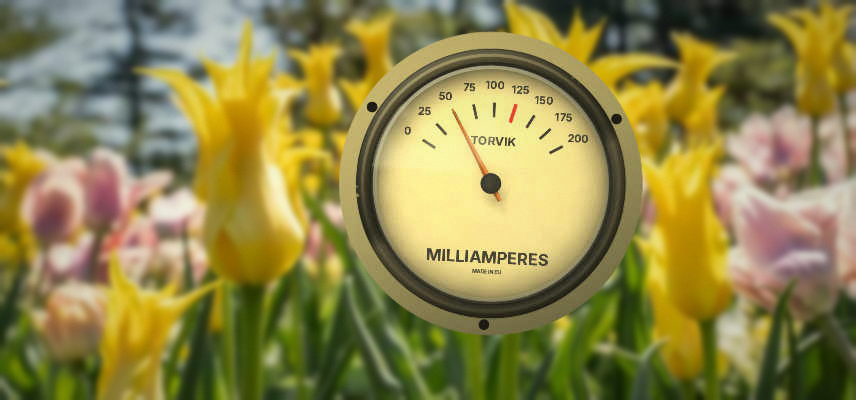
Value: {"value": 50, "unit": "mA"}
